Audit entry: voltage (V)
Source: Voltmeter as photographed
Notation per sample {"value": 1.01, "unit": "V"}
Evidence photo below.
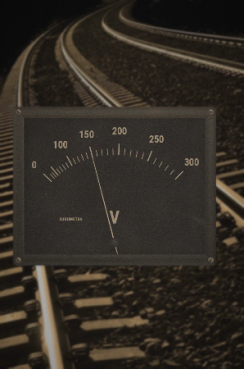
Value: {"value": 150, "unit": "V"}
